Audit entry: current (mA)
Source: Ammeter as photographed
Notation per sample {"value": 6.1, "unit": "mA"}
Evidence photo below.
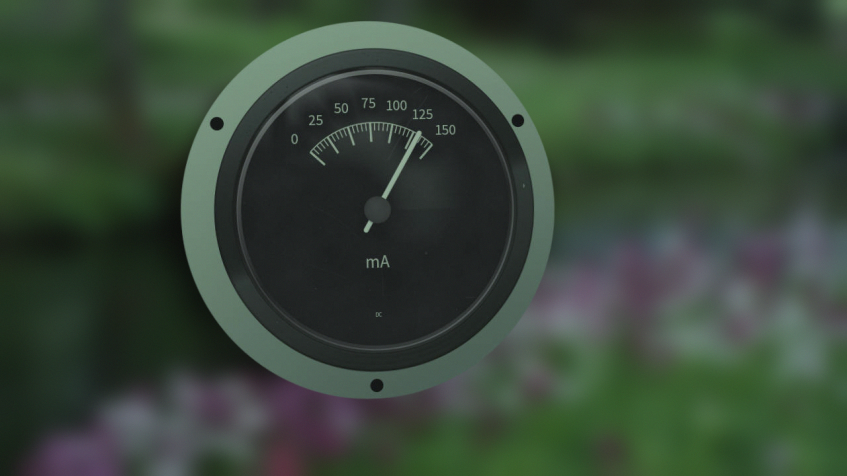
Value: {"value": 130, "unit": "mA"}
